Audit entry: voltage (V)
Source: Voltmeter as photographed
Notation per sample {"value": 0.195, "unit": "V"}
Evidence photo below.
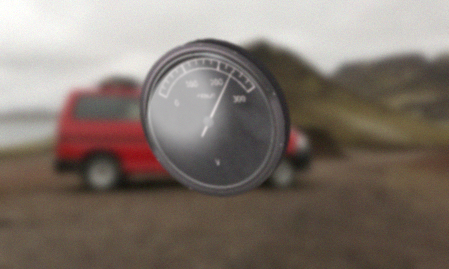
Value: {"value": 240, "unit": "V"}
